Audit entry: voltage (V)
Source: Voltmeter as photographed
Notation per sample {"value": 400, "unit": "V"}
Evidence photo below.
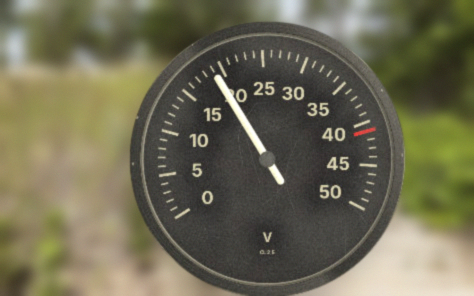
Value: {"value": 19, "unit": "V"}
